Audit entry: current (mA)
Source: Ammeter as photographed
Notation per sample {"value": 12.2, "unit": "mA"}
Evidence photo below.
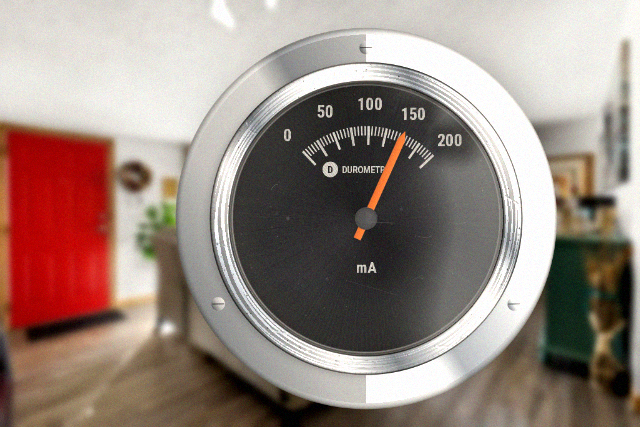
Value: {"value": 150, "unit": "mA"}
